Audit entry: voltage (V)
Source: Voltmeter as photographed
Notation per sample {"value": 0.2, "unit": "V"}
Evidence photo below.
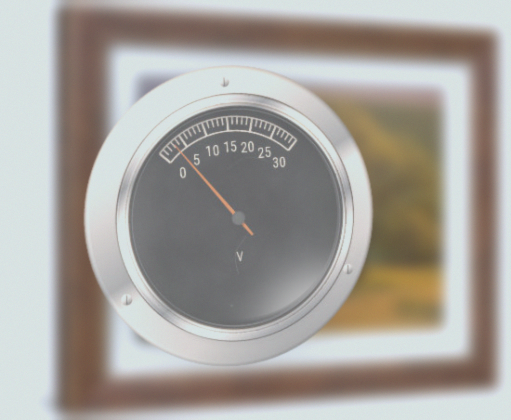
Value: {"value": 3, "unit": "V"}
